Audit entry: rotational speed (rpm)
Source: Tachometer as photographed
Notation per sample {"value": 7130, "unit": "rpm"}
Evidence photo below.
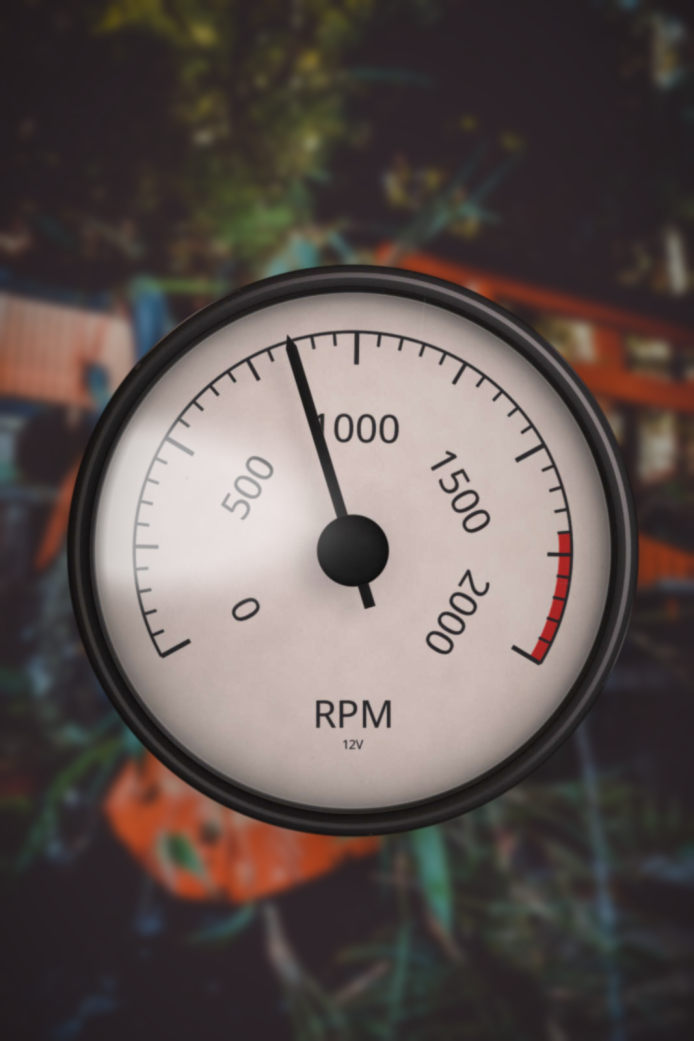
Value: {"value": 850, "unit": "rpm"}
